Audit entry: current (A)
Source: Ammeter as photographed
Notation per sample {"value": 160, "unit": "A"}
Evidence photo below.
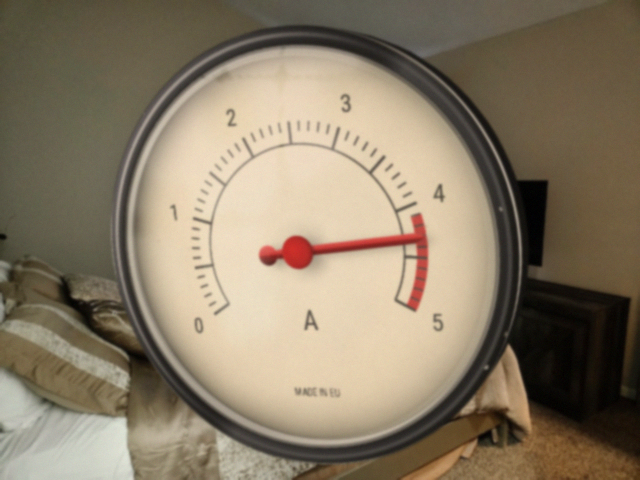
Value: {"value": 4.3, "unit": "A"}
